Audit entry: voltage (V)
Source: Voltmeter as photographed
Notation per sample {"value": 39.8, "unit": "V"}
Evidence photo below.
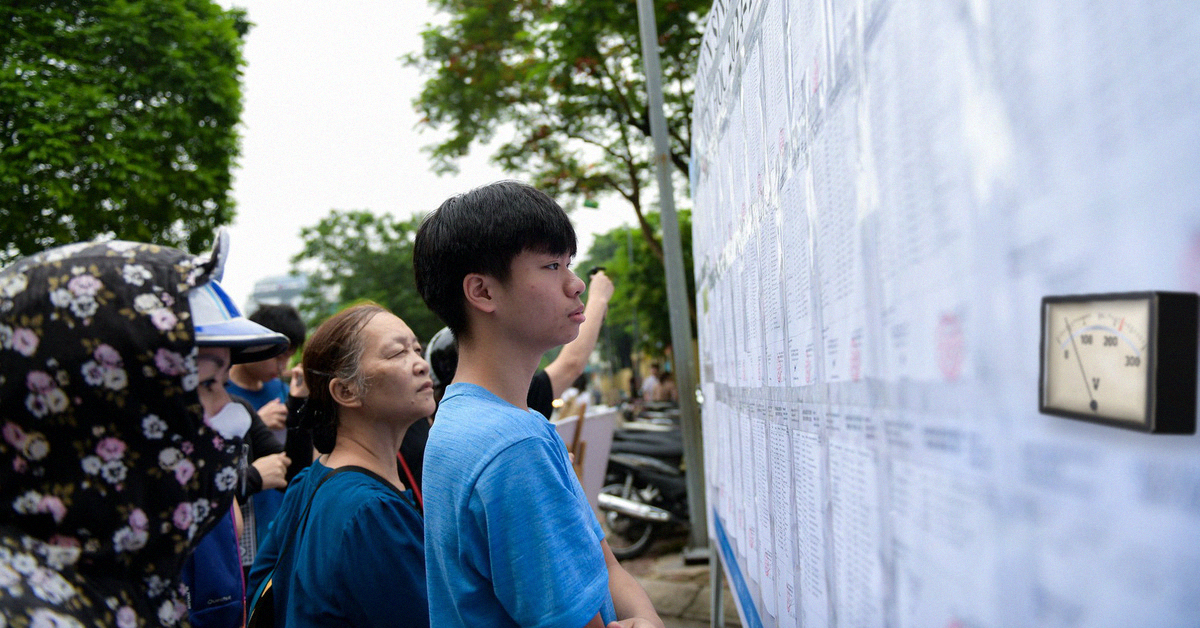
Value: {"value": 50, "unit": "V"}
